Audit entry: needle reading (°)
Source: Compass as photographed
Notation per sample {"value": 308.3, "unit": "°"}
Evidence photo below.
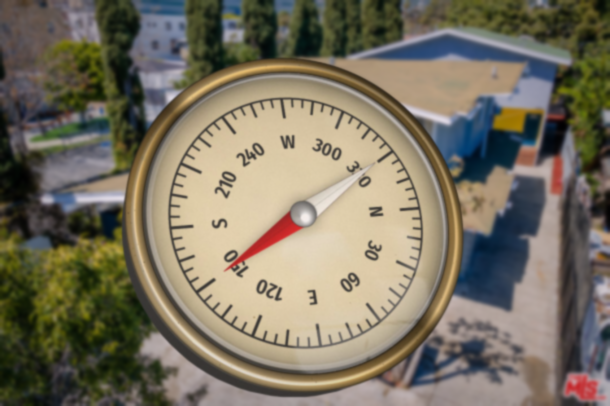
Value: {"value": 150, "unit": "°"}
